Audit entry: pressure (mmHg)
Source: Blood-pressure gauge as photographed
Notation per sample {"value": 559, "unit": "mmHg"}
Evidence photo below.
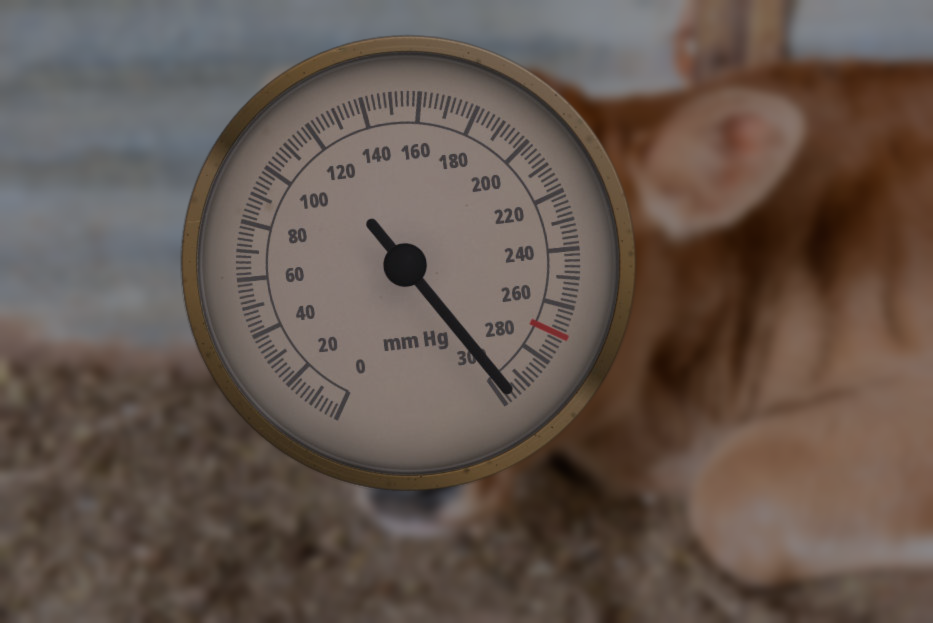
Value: {"value": 296, "unit": "mmHg"}
